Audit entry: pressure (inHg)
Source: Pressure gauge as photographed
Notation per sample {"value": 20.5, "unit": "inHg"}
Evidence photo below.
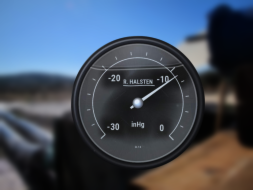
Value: {"value": -9, "unit": "inHg"}
